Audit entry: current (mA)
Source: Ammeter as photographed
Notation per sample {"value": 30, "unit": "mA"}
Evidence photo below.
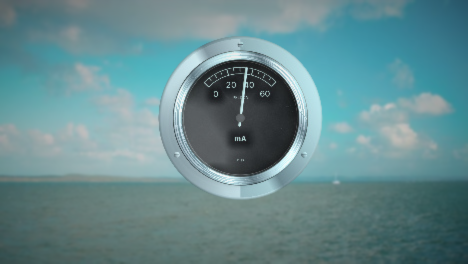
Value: {"value": 35, "unit": "mA"}
